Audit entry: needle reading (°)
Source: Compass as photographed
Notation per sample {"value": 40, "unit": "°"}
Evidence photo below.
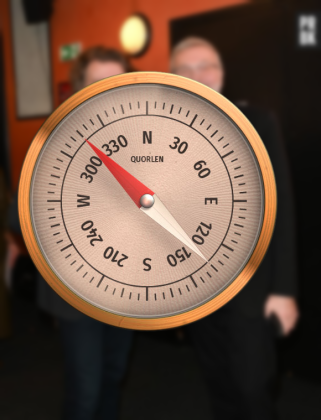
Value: {"value": 315, "unit": "°"}
